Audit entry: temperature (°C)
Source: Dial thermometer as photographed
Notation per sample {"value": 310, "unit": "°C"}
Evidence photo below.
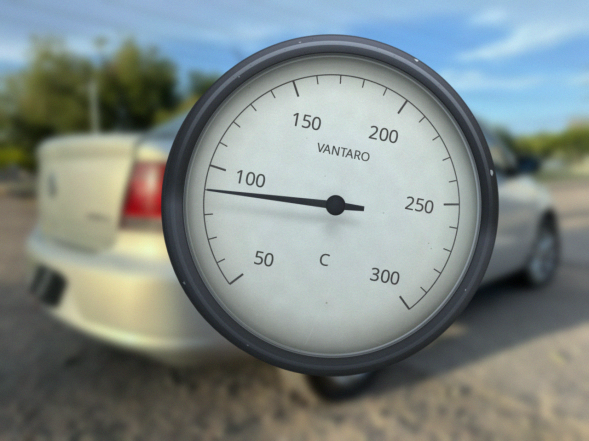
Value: {"value": 90, "unit": "°C"}
